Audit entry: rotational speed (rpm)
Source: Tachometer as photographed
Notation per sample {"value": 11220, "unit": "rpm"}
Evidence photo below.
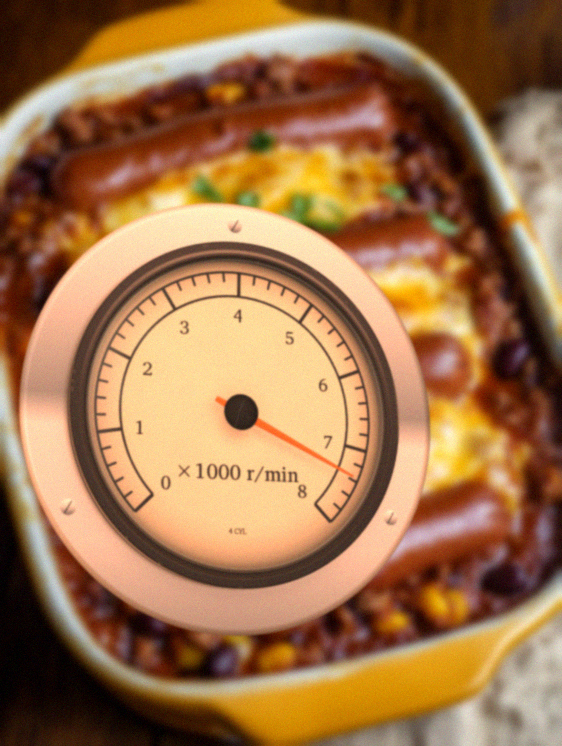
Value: {"value": 7400, "unit": "rpm"}
